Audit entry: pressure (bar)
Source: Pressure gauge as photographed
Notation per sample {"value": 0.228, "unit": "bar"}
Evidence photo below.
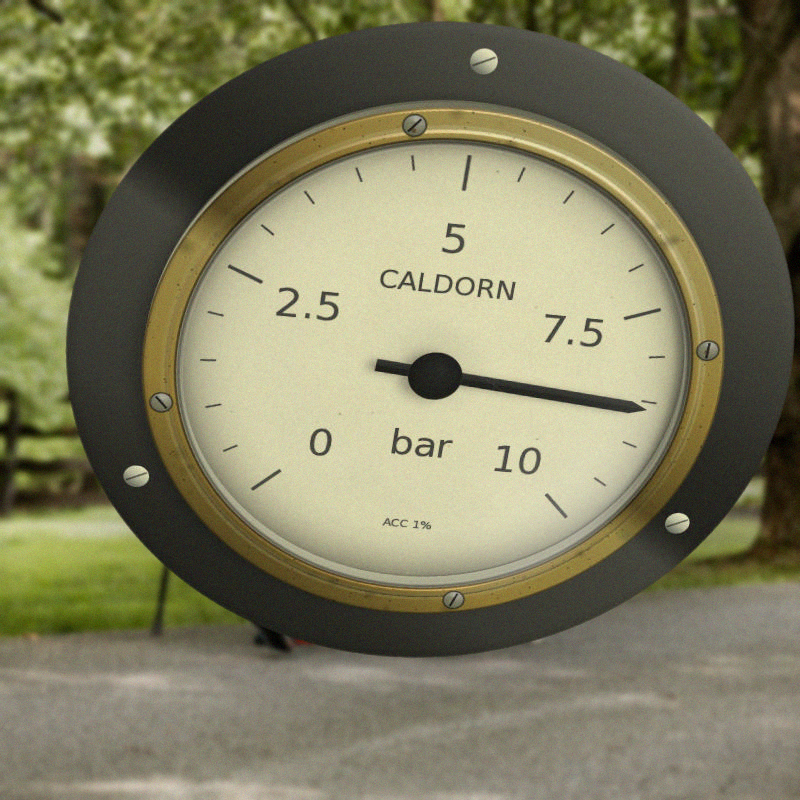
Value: {"value": 8.5, "unit": "bar"}
